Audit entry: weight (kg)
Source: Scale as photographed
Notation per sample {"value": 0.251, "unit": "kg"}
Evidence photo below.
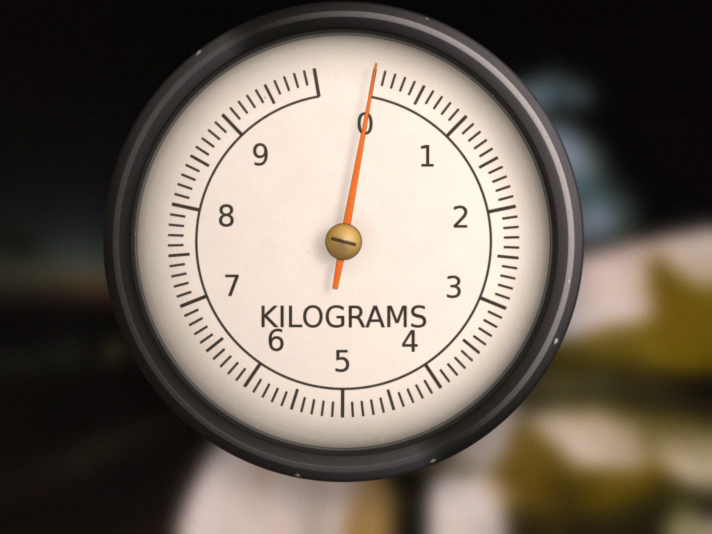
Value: {"value": 0, "unit": "kg"}
